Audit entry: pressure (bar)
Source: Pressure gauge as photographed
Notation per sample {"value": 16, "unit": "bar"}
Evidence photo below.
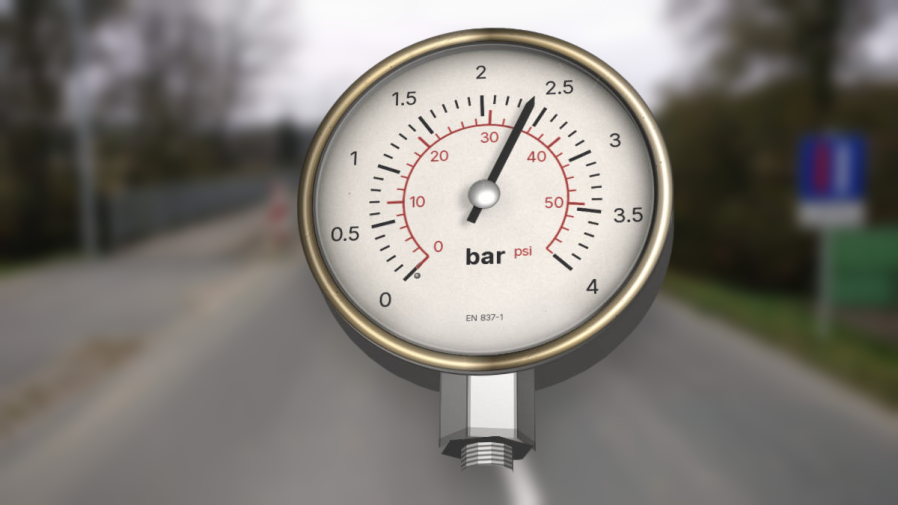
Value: {"value": 2.4, "unit": "bar"}
